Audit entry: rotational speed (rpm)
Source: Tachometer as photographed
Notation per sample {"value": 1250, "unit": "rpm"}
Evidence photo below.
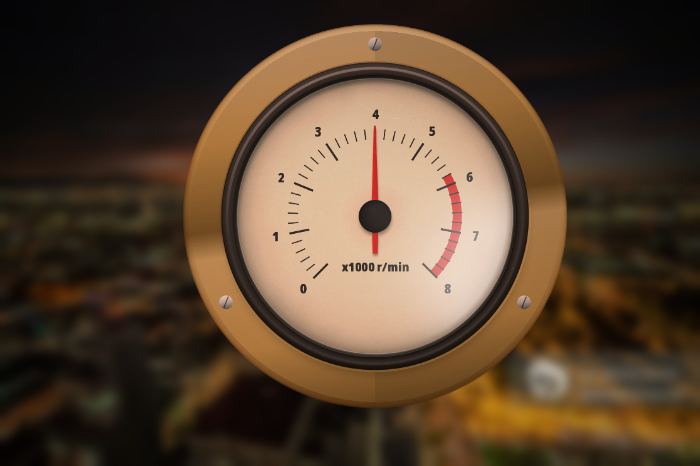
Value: {"value": 4000, "unit": "rpm"}
